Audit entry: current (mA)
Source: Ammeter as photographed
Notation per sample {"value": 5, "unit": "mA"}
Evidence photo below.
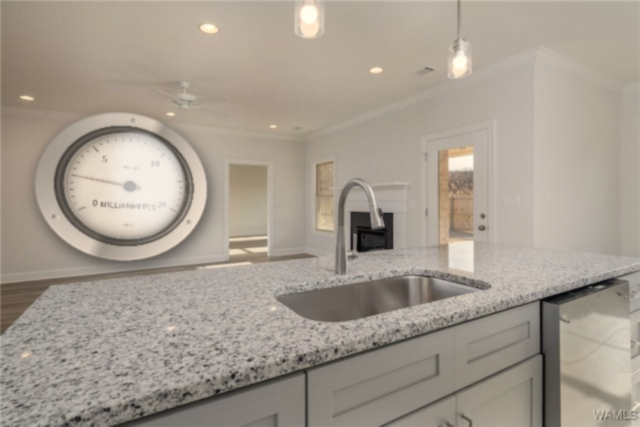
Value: {"value": 2.5, "unit": "mA"}
